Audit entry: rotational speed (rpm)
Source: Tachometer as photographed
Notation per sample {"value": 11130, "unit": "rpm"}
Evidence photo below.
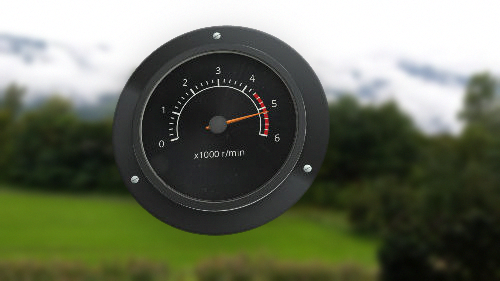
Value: {"value": 5200, "unit": "rpm"}
